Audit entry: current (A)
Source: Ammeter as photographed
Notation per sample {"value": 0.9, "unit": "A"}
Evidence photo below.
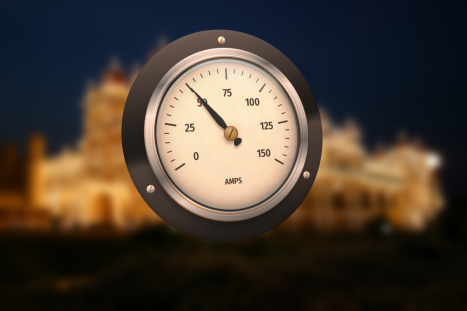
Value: {"value": 50, "unit": "A"}
